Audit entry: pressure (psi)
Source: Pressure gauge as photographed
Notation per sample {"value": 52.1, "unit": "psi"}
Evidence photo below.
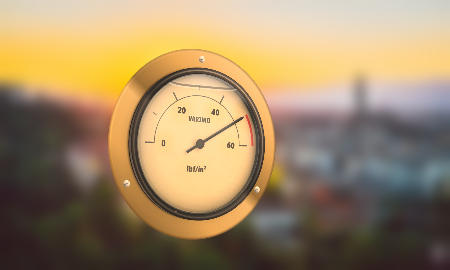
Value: {"value": 50, "unit": "psi"}
